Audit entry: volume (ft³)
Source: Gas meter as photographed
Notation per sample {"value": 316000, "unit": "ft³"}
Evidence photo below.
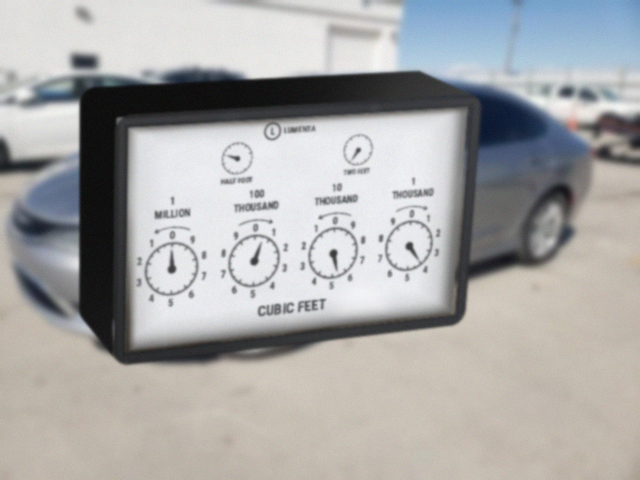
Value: {"value": 5400, "unit": "ft³"}
